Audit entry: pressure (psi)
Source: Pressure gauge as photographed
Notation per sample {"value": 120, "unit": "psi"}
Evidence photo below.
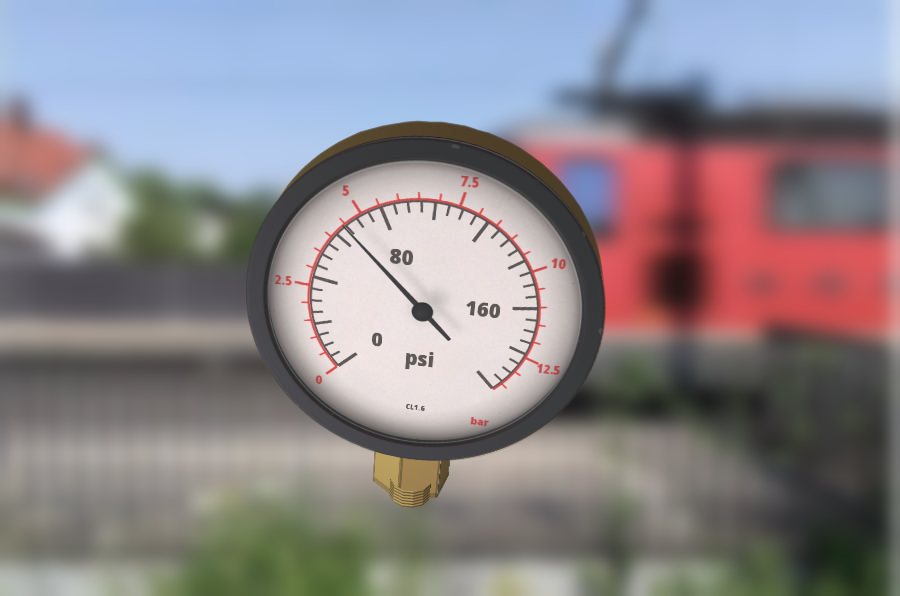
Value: {"value": 65, "unit": "psi"}
